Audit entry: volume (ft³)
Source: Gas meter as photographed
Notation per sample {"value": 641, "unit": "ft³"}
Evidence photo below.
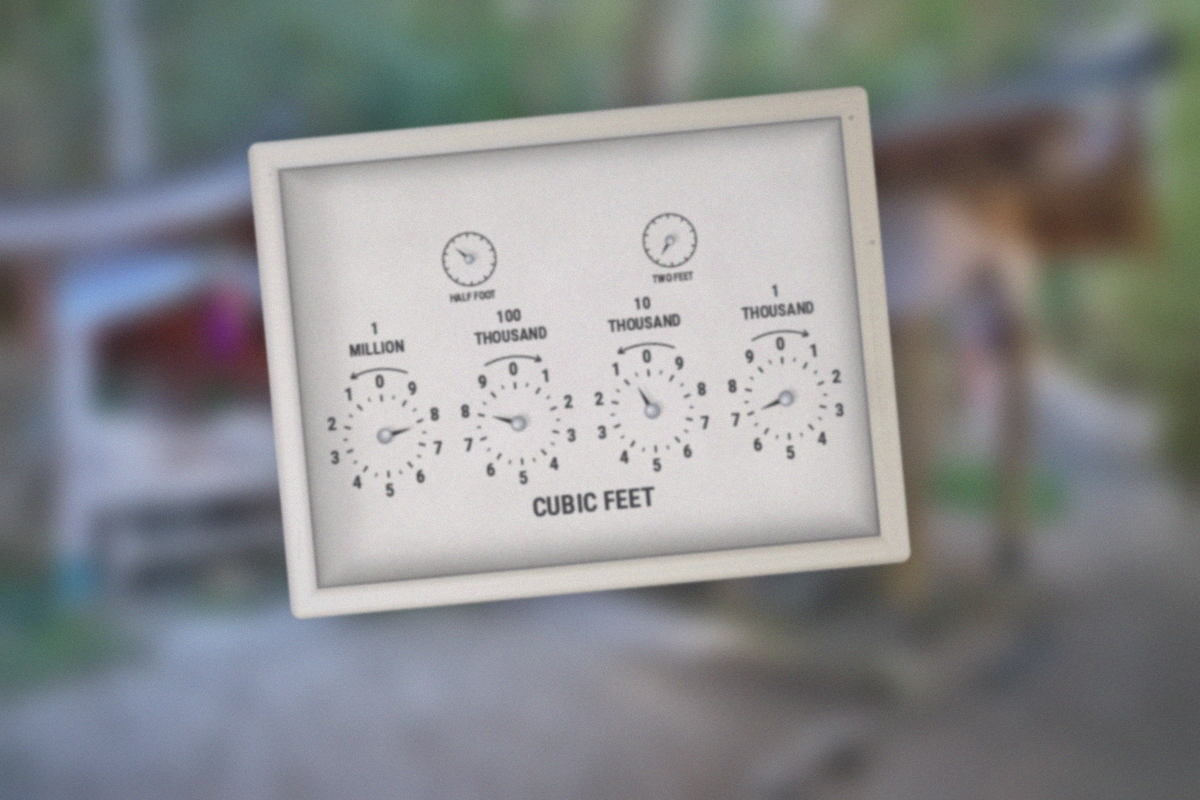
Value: {"value": 780700, "unit": "ft³"}
